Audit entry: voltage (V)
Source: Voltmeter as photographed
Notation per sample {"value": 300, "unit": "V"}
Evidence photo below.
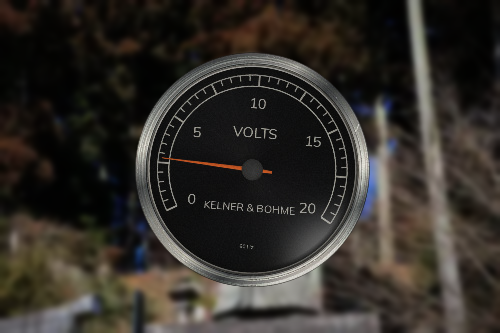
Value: {"value": 2.75, "unit": "V"}
